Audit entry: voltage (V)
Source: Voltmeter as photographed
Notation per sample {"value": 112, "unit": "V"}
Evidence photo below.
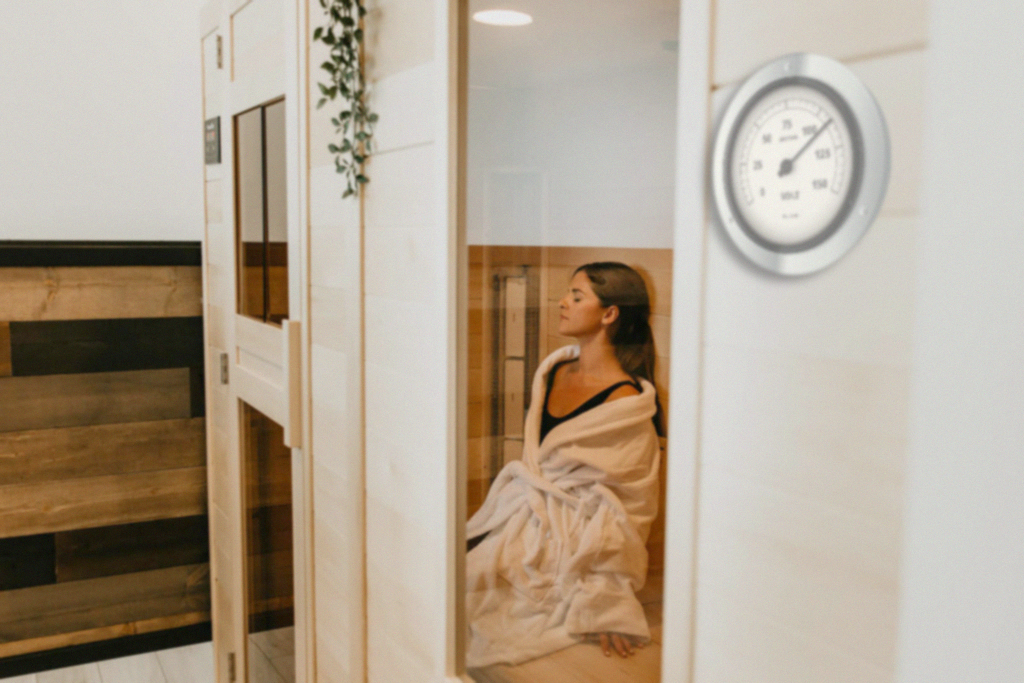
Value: {"value": 110, "unit": "V"}
